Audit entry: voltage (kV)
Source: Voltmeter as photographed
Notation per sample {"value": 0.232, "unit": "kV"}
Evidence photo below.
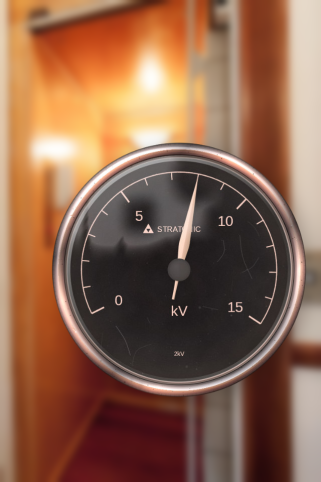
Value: {"value": 8, "unit": "kV"}
